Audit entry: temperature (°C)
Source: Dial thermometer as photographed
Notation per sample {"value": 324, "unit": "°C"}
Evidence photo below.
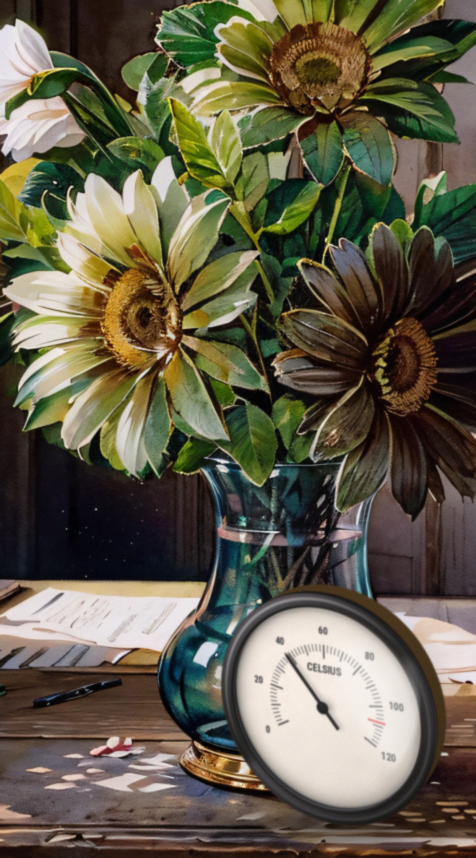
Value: {"value": 40, "unit": "°C"}
